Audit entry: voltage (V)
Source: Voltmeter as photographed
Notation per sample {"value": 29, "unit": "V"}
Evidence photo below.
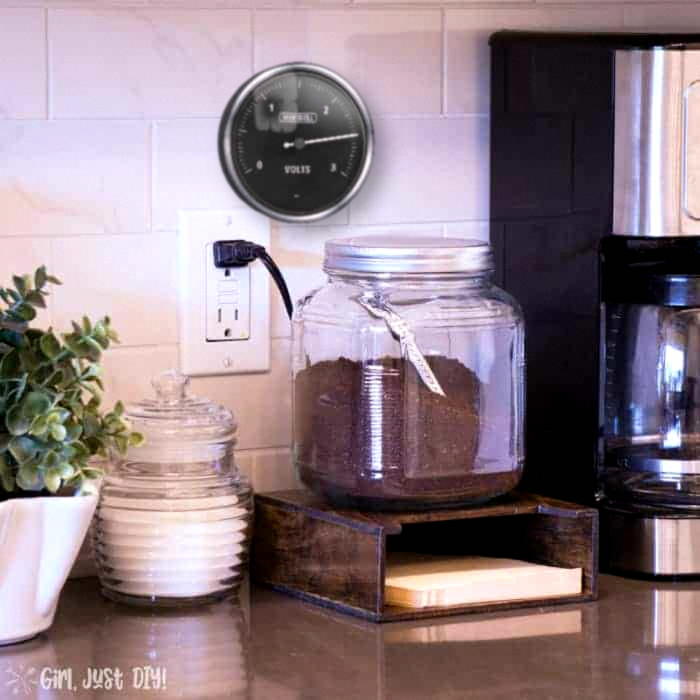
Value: {"value": 2.5, "unit": "V"}
